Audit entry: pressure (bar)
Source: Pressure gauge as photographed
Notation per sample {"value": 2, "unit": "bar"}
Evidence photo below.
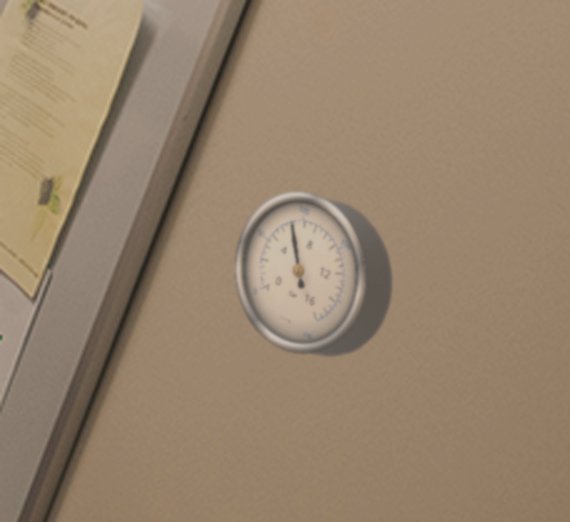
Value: {"value": 6, "unit": "bar"}
